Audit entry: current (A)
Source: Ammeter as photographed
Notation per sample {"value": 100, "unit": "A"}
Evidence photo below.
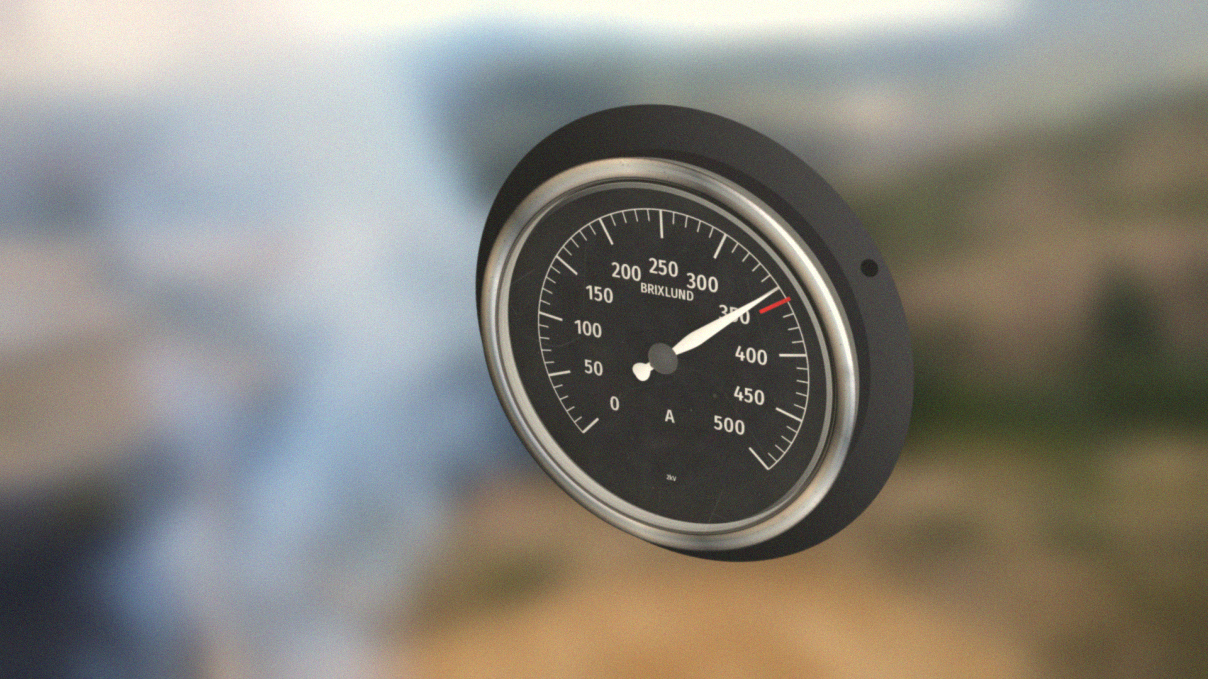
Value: {"value": 350, "unit": "A"}
